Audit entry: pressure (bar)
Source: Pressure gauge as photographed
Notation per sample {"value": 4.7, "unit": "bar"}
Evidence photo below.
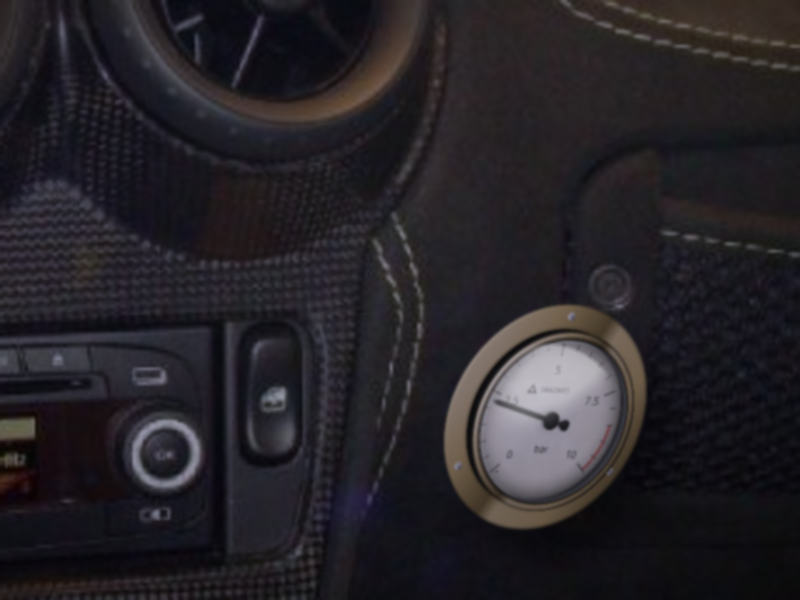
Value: {"value": 2.25, "unit": "bar"}
